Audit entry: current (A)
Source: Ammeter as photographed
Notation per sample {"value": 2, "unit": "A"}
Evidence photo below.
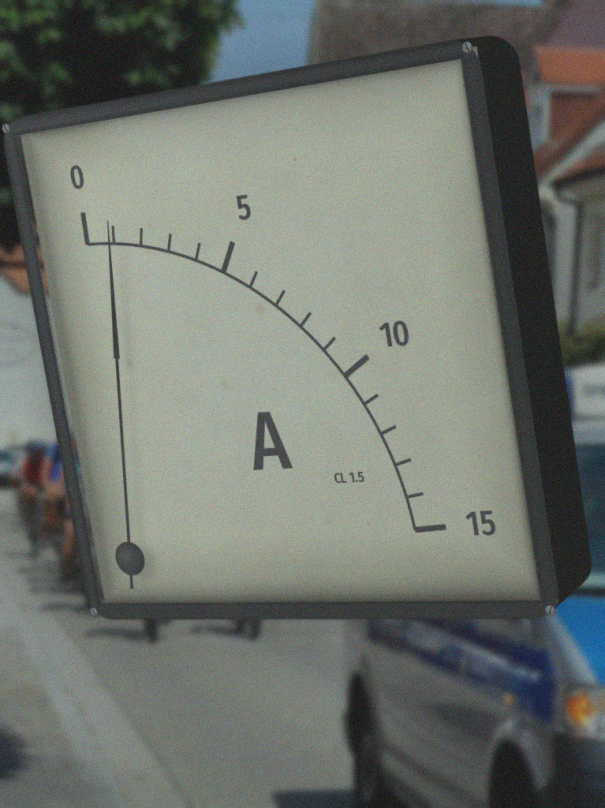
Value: {"value": 1, "unit": "A"}
